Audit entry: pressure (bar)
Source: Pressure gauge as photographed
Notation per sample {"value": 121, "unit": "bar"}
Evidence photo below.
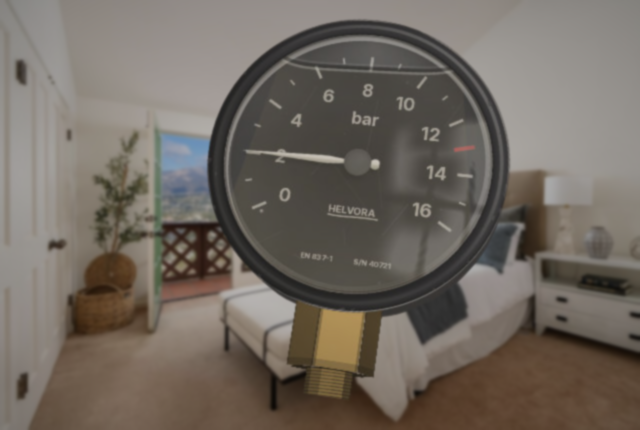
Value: {"value": 2, "unit": "bar"}
